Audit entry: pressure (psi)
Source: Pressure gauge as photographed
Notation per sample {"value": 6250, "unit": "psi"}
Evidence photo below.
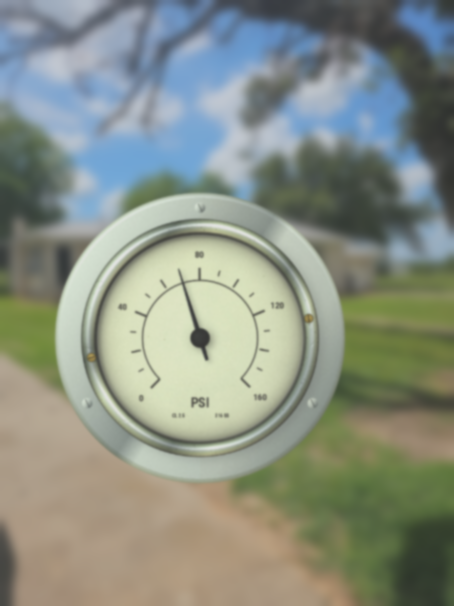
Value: {"value": 70, "unit": "psi"}
